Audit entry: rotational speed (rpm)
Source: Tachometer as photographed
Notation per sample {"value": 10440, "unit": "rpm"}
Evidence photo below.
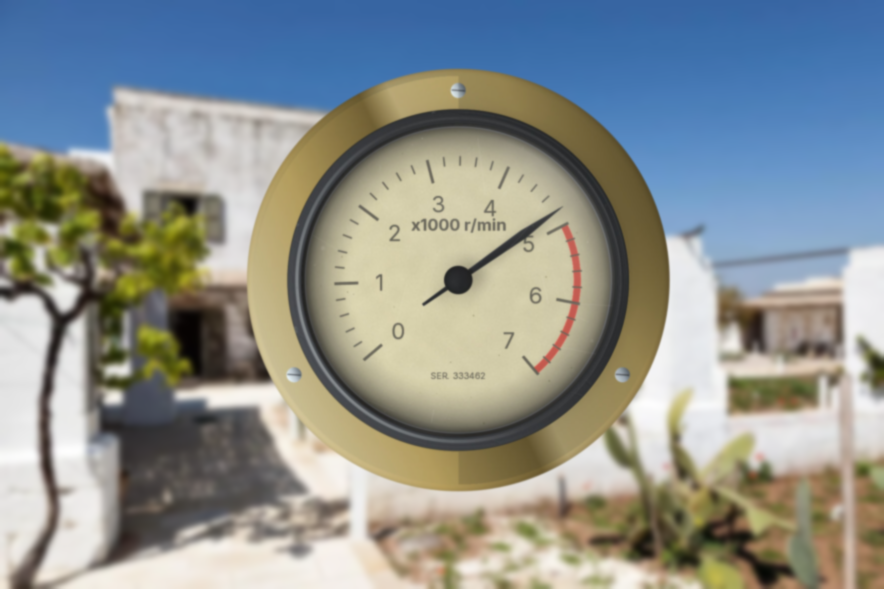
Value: {"value": 4800, "unit": "rpm"}
